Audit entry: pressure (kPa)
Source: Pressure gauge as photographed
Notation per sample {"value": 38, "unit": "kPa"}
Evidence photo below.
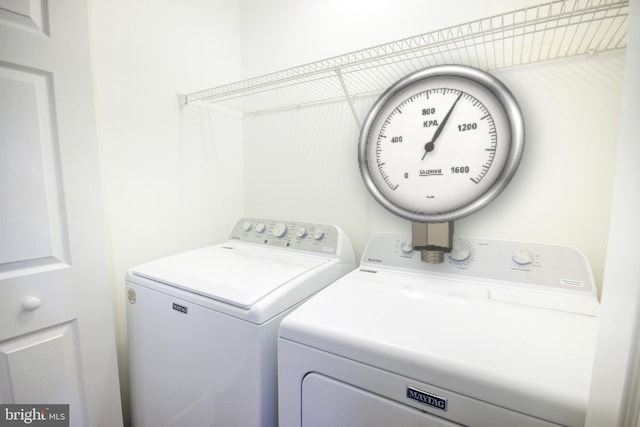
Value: {"value": 1000, "unit": "kPa"}
